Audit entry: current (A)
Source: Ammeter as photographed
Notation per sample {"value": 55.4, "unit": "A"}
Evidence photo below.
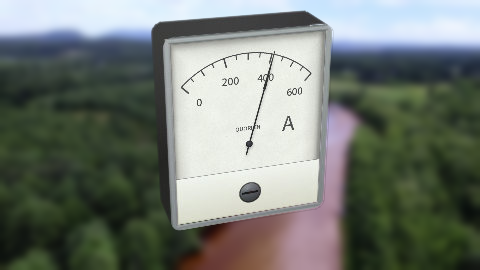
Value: {"value": 400, "unit": "A"}
